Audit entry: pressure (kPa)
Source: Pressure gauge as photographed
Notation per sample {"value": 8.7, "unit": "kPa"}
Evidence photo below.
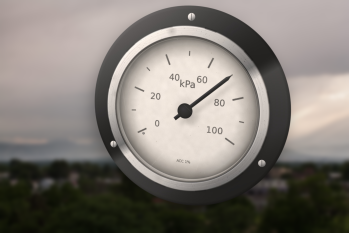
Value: {"value": 70, "unit": "kPa"}
